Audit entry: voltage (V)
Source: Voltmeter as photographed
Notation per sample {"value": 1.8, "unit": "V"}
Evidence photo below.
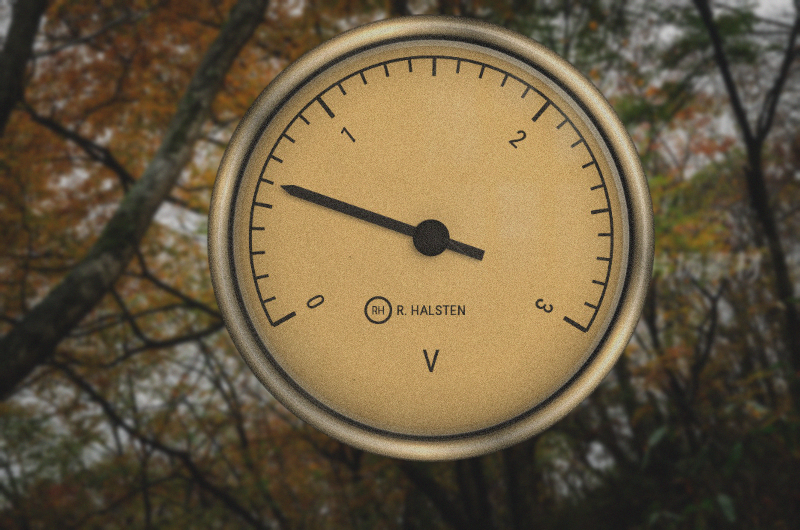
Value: {"value": 0.6, "unit": "V"}
